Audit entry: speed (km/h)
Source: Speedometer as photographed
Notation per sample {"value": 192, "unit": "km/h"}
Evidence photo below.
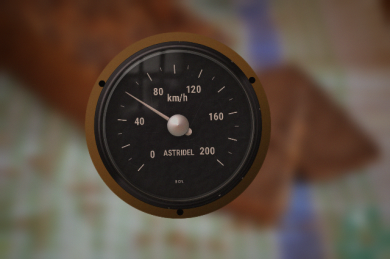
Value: {"value": 60, "unit": "km/h"}
